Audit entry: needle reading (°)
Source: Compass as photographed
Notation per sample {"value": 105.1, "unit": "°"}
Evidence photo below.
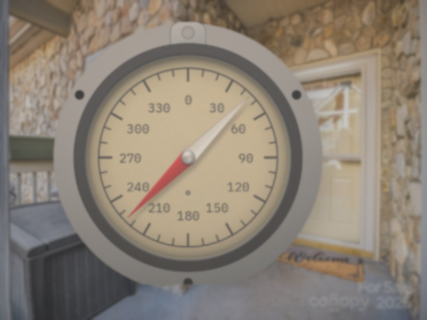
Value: {"value": 225, "unit": "°"}
